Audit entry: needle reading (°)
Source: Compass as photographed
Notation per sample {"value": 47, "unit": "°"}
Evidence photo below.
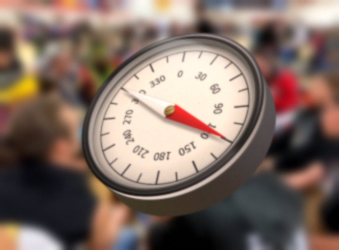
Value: {"value": 120, "unit": "°"}
